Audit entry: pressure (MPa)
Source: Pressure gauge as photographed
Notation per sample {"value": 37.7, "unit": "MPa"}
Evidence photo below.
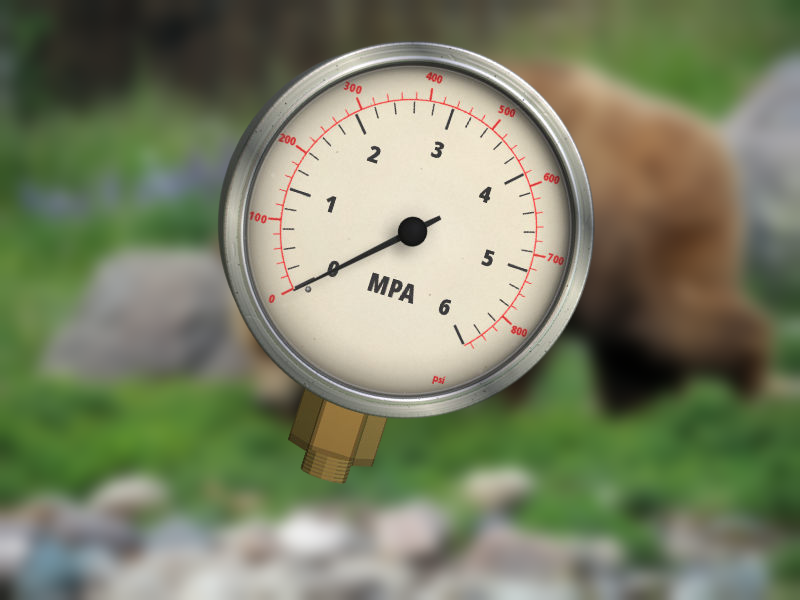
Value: {"value": 0, "unit": "MPa"}
